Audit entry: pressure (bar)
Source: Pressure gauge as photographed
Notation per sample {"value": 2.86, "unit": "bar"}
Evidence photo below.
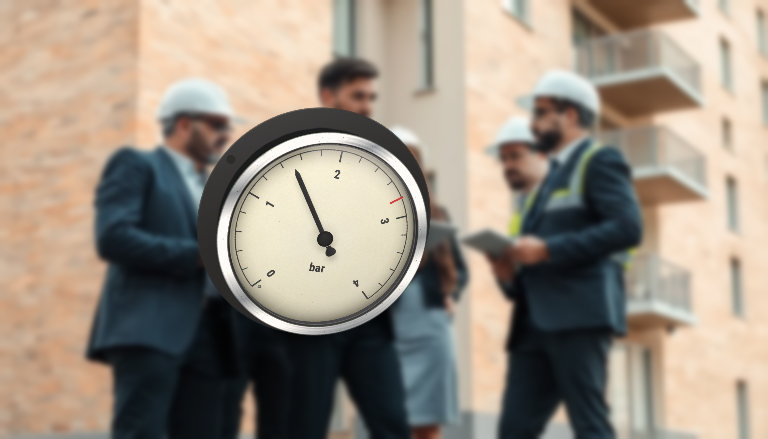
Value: {"value": 1.5, "unit": "bar"}
